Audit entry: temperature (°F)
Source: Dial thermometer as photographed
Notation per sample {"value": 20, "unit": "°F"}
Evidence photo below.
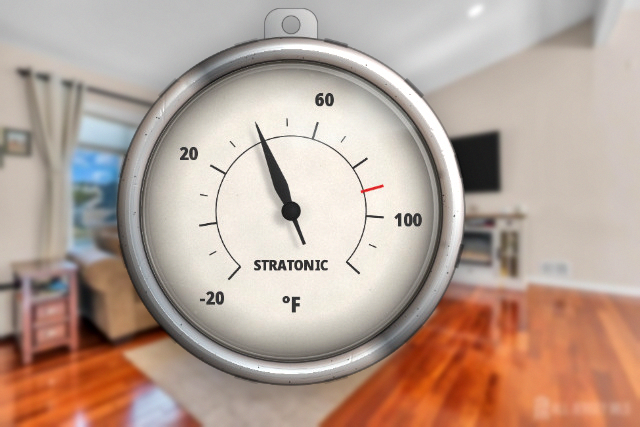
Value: {"value": 40, "unit": "°F"}
